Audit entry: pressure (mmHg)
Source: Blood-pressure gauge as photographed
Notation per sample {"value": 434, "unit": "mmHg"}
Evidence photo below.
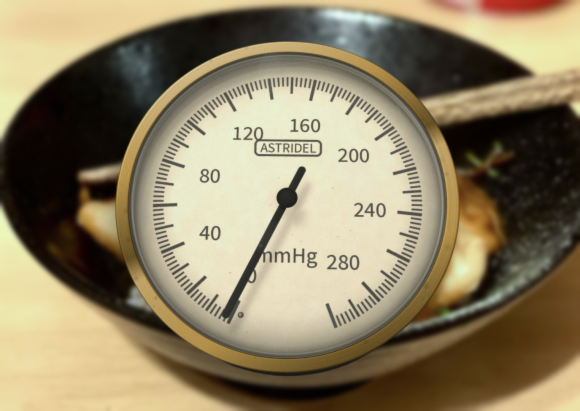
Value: {"value": 2, "unit": "mmHg"}
